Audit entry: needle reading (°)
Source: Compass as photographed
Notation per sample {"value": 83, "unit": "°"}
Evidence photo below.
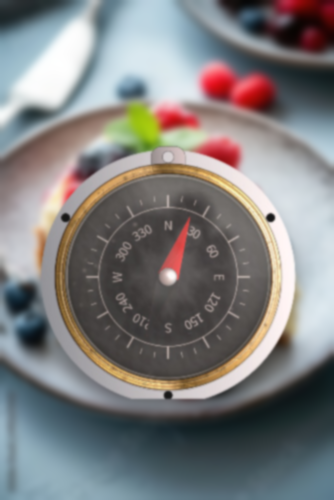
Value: {"value": 20, "unit": "°"}
